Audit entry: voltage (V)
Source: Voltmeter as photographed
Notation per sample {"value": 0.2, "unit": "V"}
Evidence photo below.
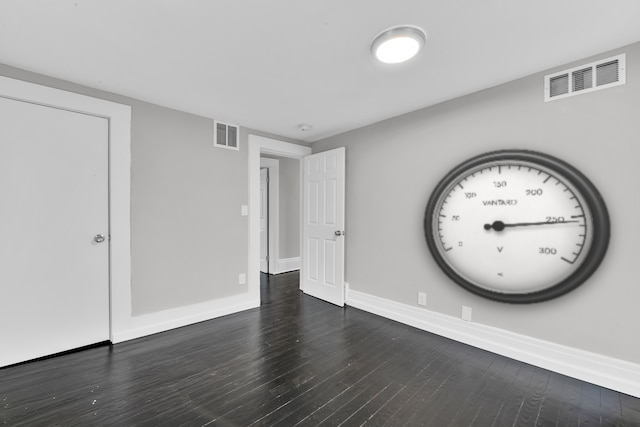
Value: {"value": 255, "unit": "V"}
